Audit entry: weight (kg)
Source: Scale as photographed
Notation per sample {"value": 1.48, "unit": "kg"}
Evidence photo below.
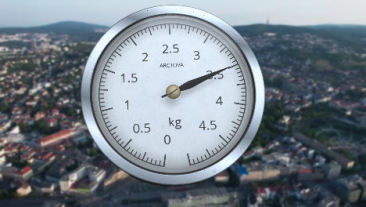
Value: {"value": 3.5, "unit": "kg"}
